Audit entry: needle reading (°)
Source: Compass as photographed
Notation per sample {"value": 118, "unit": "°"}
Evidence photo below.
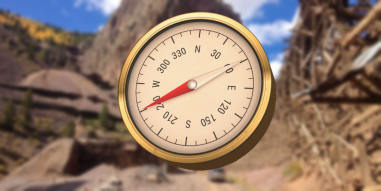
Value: {"value": 240, "unit": "°"}
